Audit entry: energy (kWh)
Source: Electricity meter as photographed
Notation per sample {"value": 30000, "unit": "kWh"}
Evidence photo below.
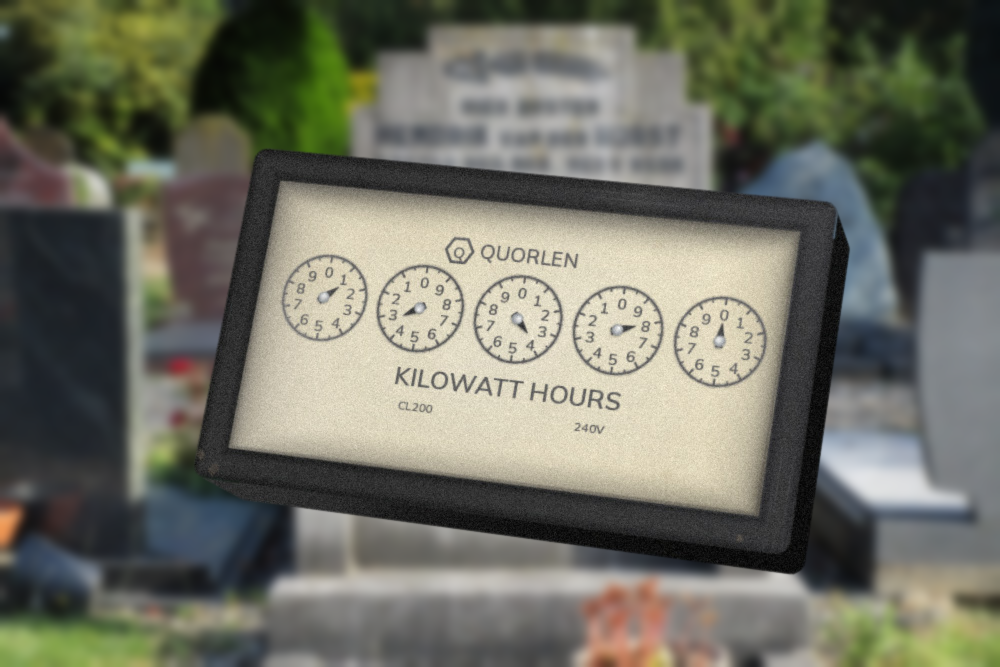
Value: {"value": 13380, "unit": "kWh"}
